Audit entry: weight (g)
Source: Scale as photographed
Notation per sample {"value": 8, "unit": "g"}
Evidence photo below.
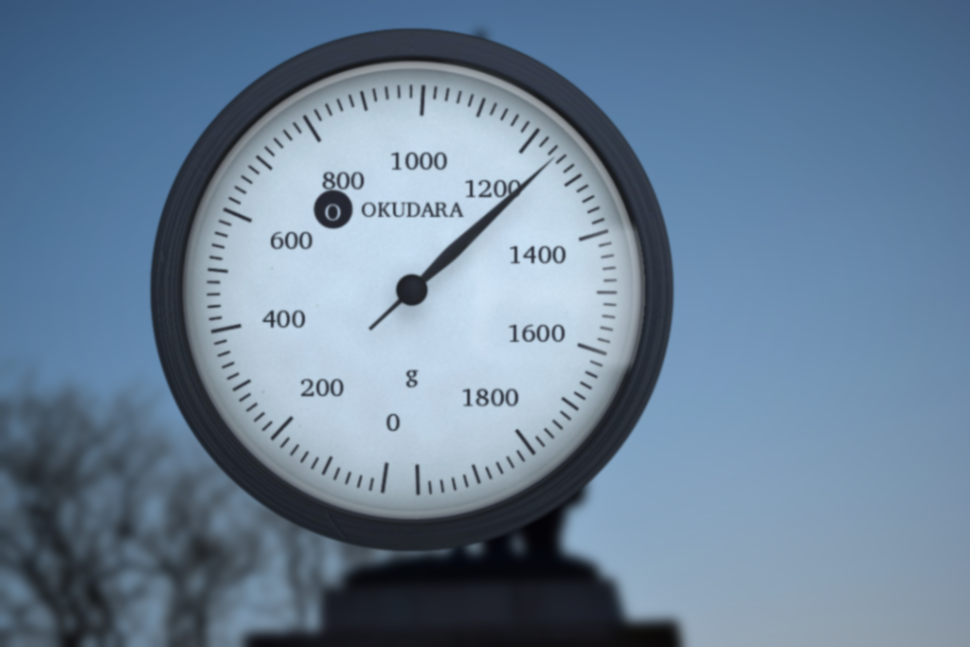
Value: {"value": 1250, "unit": "g"}
